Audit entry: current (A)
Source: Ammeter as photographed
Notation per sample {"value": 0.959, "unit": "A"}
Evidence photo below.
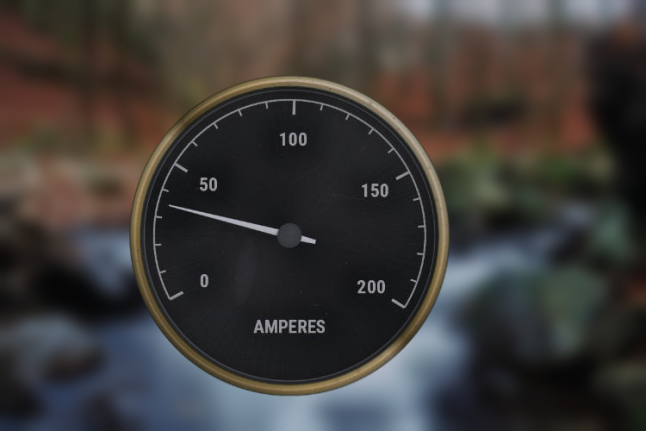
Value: {"value": 35, "unit": "A"}
